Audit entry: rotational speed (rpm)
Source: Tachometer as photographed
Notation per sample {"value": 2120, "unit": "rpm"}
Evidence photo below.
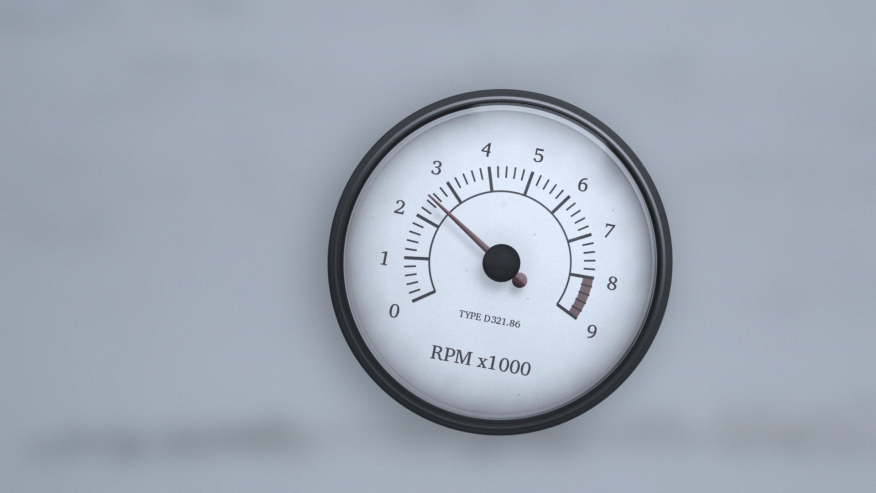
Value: {"value": 2500, "unit": "rpm"}
